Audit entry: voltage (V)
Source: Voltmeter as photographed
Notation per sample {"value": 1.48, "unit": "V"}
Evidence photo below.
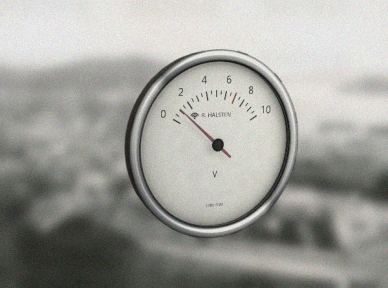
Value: {"value": 1, "unit": "V"}
